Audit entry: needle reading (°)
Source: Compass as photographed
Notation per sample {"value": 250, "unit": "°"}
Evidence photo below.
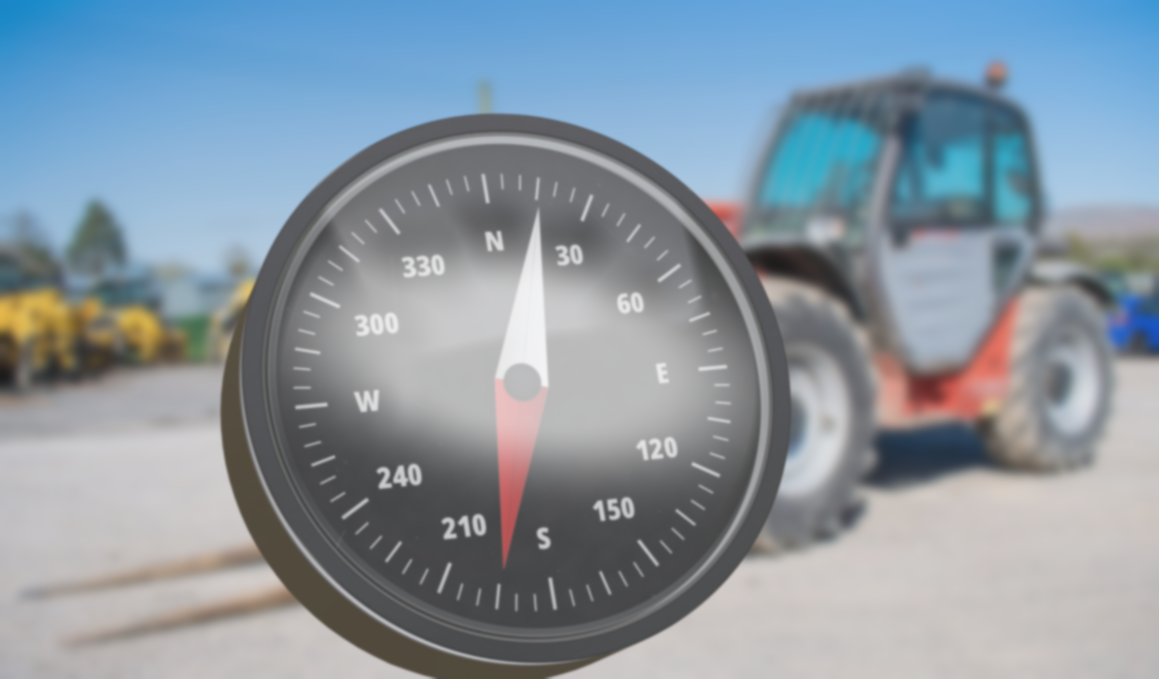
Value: {"value": 195, "unit": "°"}
